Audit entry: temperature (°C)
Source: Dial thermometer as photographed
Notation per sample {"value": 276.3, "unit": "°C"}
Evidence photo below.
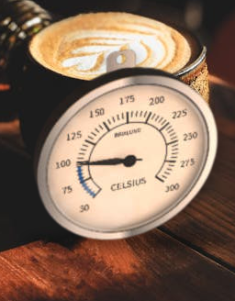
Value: {"value": 100, "unit": "°C"}
